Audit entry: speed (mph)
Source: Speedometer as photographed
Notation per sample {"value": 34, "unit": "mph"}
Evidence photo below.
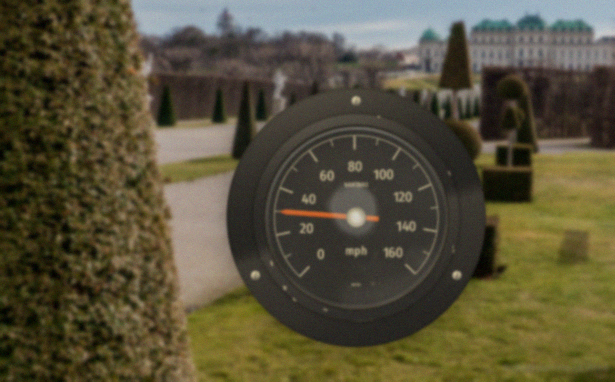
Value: {"value": 30, "unit": "mph"}
